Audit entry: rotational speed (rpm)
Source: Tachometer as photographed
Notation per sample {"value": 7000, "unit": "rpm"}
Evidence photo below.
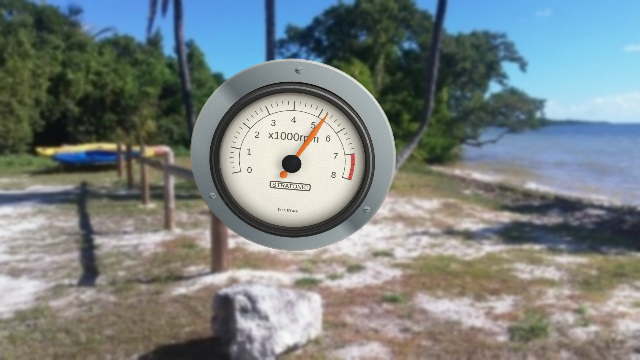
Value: {"value": 5200, "unit": "rpm"}
